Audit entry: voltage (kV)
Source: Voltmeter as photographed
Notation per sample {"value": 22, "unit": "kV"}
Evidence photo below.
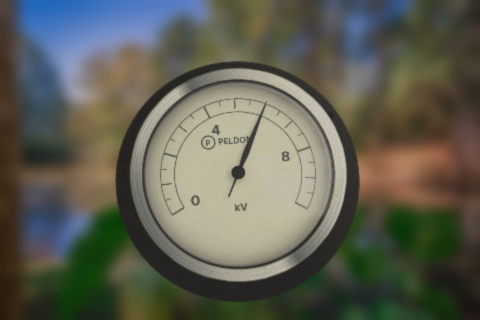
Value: {"value": 6, "unit": "kV"}
